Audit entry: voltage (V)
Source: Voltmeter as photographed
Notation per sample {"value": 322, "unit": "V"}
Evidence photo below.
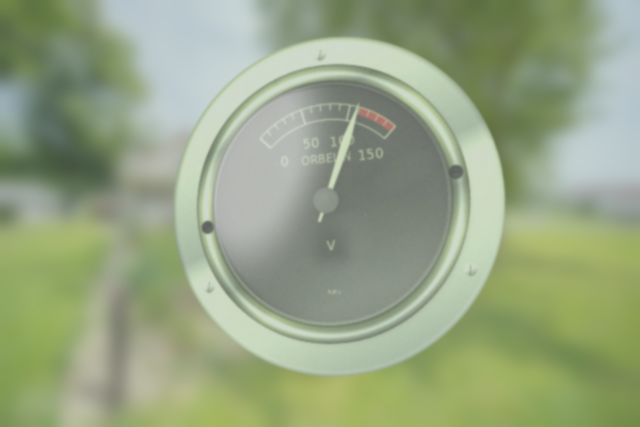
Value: {"value": 110, "unit": "V"}
